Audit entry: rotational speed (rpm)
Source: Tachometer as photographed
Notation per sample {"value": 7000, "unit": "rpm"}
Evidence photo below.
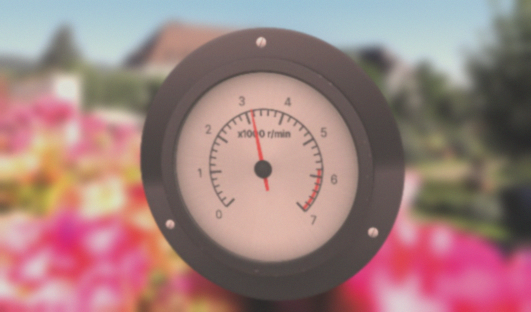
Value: {"value": 3200, "unit": "rpm"}
